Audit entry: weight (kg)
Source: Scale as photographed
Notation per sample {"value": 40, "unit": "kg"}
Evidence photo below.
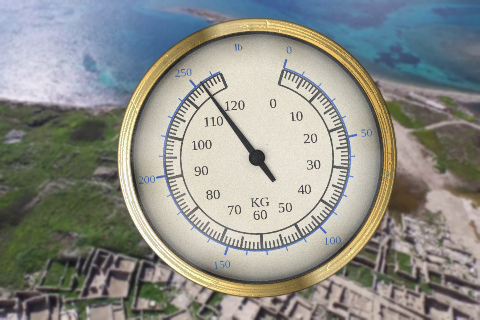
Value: {"value": 115, "unit": "kg"}
